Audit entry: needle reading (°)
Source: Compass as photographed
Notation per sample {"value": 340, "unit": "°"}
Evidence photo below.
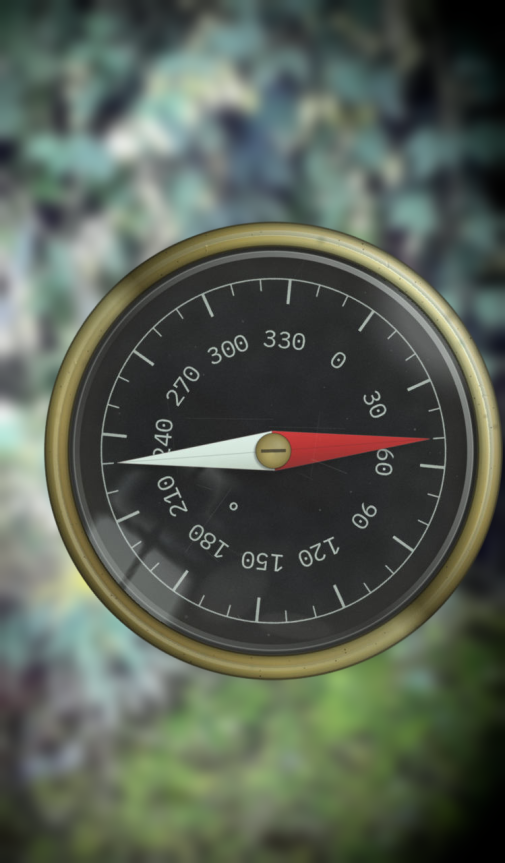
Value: {"value": 50, "unit": "°"}
